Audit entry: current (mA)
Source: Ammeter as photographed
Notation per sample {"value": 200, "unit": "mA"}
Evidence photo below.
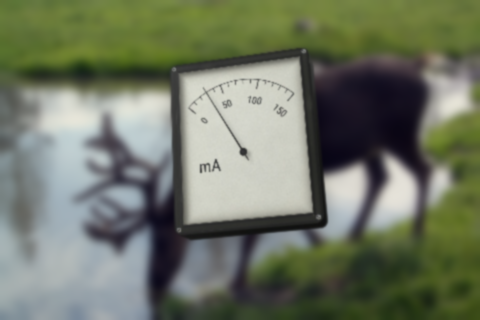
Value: {"value": 30, "unit": "mA"}
